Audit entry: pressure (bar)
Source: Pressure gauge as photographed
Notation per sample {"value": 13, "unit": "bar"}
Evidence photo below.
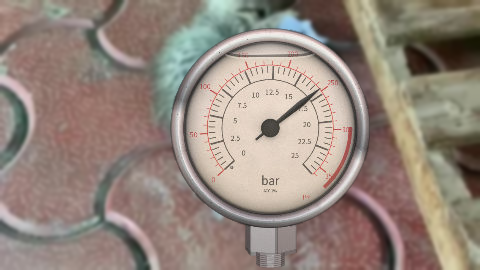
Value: {"value": 17, "unit": "bar"}
